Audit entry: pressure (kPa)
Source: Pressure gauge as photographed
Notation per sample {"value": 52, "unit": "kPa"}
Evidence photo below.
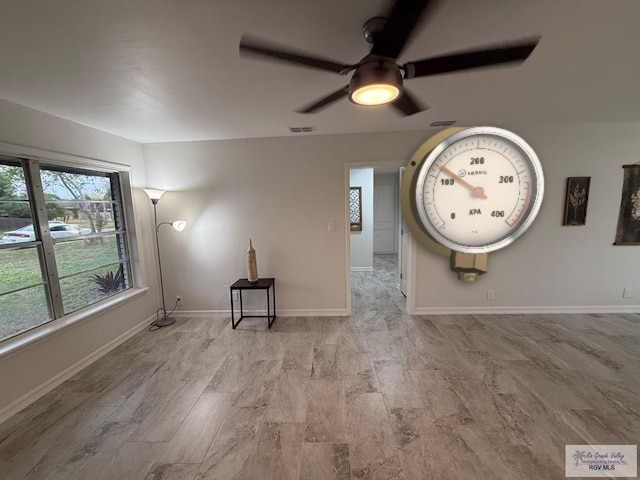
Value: {"value": 120, "unit": "kPa"}
